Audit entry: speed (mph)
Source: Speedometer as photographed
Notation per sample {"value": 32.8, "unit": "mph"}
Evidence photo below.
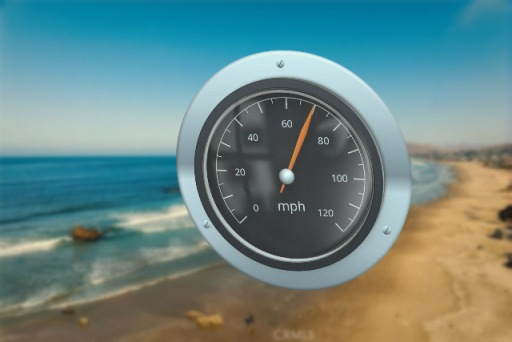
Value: {"value": 70, "unit": "mph"}
